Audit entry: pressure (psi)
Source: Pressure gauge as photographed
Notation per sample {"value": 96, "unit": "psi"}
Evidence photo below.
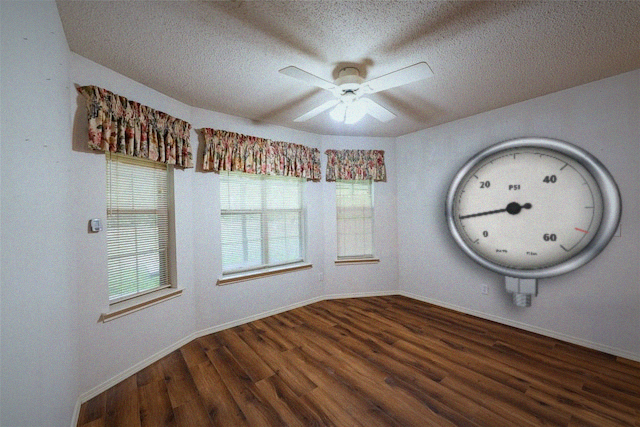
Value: {"value": 7.5, "unit": "psi"}
